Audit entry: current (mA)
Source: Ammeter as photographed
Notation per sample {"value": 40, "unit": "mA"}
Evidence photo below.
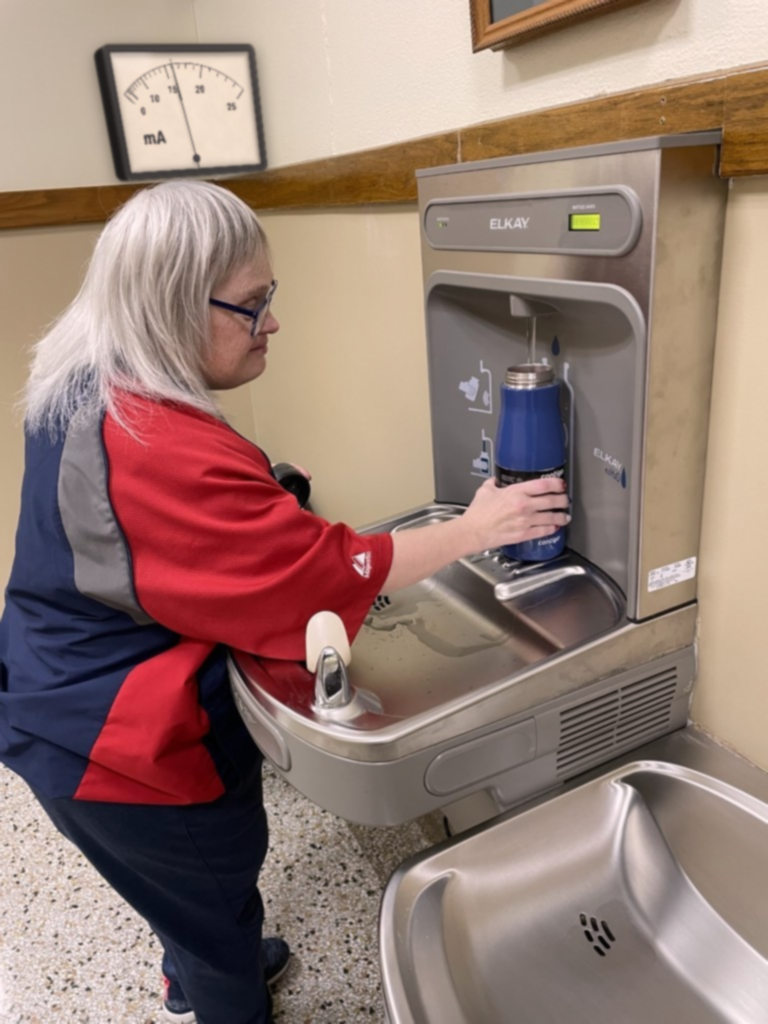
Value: {"value": 16, "unit": "mA"}
